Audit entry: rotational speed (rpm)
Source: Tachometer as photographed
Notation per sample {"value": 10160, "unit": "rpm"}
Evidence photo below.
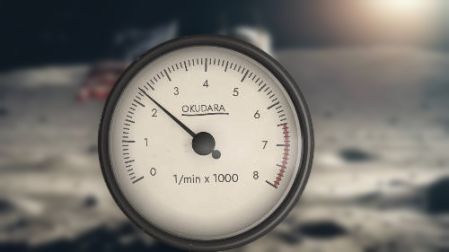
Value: {"value": 2300, "unit": "rpm"}
